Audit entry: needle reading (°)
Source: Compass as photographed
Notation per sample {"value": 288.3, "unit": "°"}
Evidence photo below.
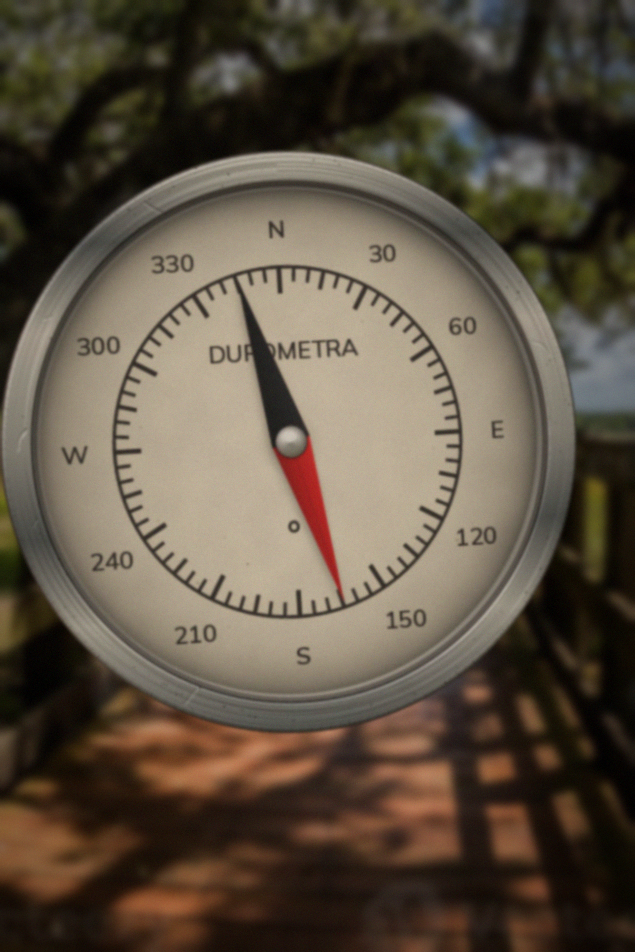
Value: {"value": 165, "unit": "°"}
